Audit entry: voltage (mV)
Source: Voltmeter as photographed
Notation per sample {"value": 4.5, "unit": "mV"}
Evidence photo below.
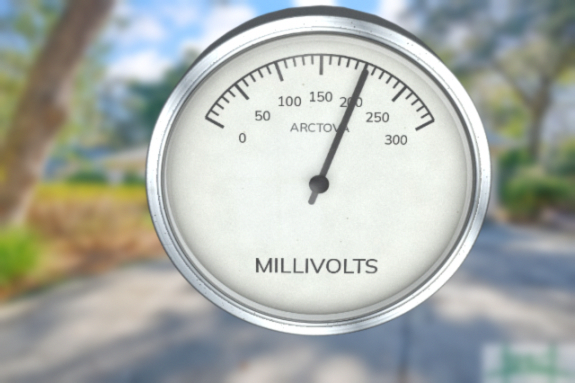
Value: {"value": 200, "unit": "mV"}
